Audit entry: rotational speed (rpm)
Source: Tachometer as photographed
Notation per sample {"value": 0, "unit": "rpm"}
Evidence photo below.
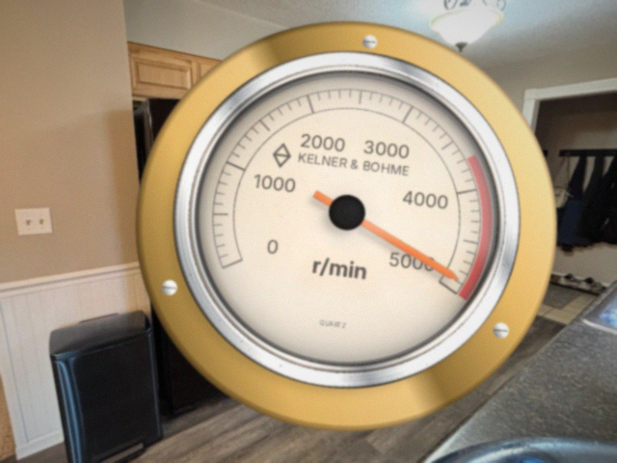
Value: {"value": 4900, "unit": "rpm"}
